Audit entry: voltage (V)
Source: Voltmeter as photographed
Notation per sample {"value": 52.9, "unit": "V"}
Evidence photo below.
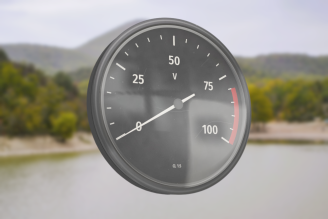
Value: {"value": 0, "unit": "V"}
